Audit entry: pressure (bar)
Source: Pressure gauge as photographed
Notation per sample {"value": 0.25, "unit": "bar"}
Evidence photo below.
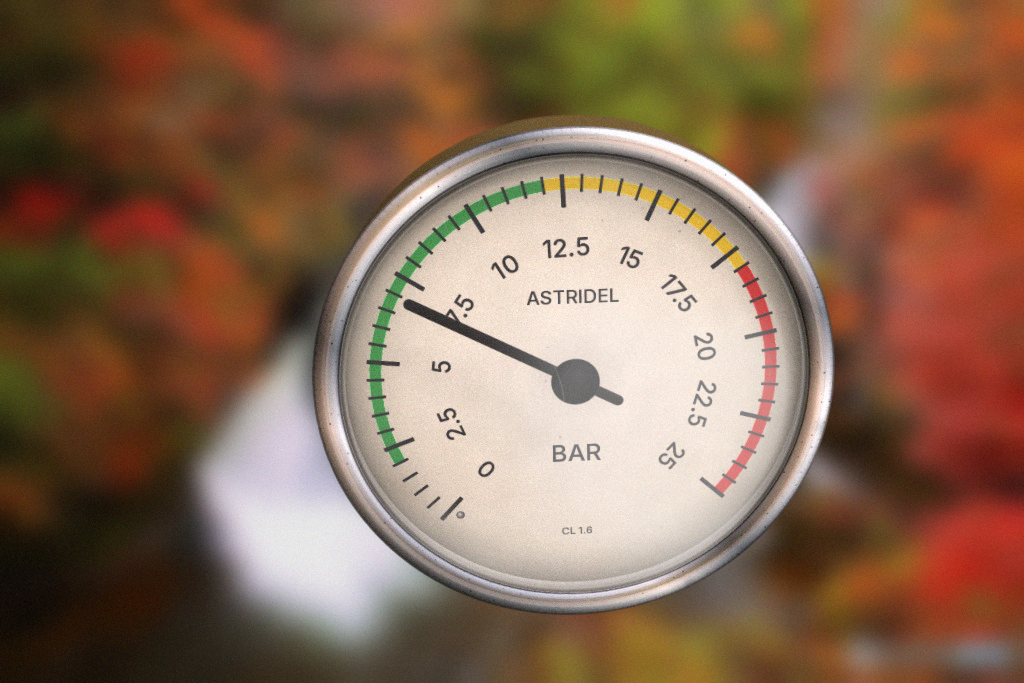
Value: {"value": 7, "unit": "bar"}
